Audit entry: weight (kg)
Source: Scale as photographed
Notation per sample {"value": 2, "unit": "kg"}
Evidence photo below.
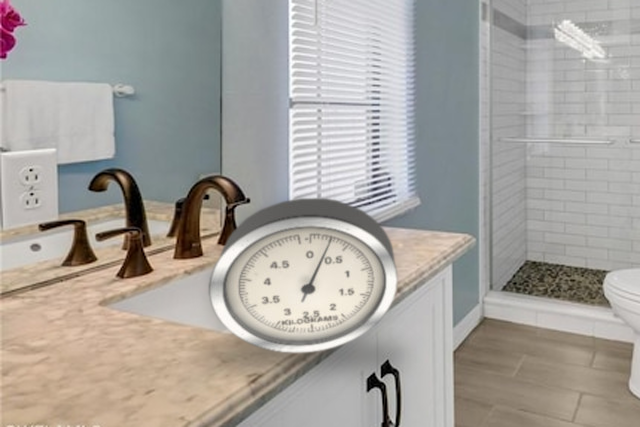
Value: {"value": 0.25, "unit": "kg"}
